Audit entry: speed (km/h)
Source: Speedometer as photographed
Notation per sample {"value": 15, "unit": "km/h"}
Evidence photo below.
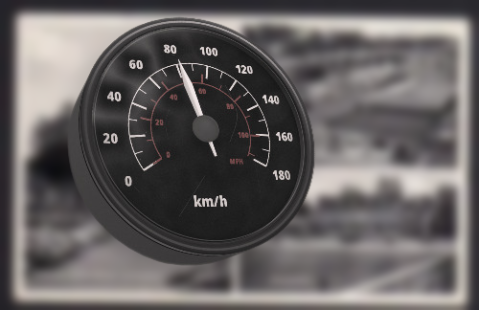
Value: {"value": 80, "unit": "km/h"}
